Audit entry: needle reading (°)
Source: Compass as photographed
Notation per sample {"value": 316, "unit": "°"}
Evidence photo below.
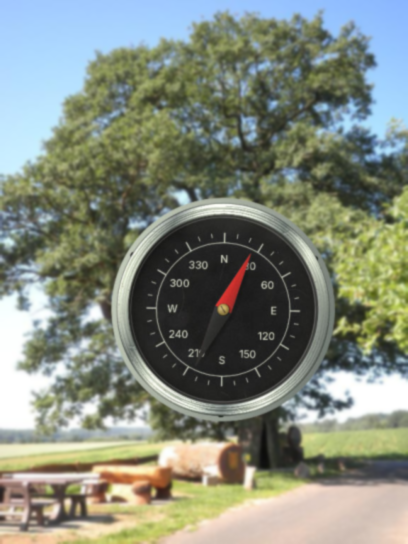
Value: {"value": 25, "unit": "°"}
